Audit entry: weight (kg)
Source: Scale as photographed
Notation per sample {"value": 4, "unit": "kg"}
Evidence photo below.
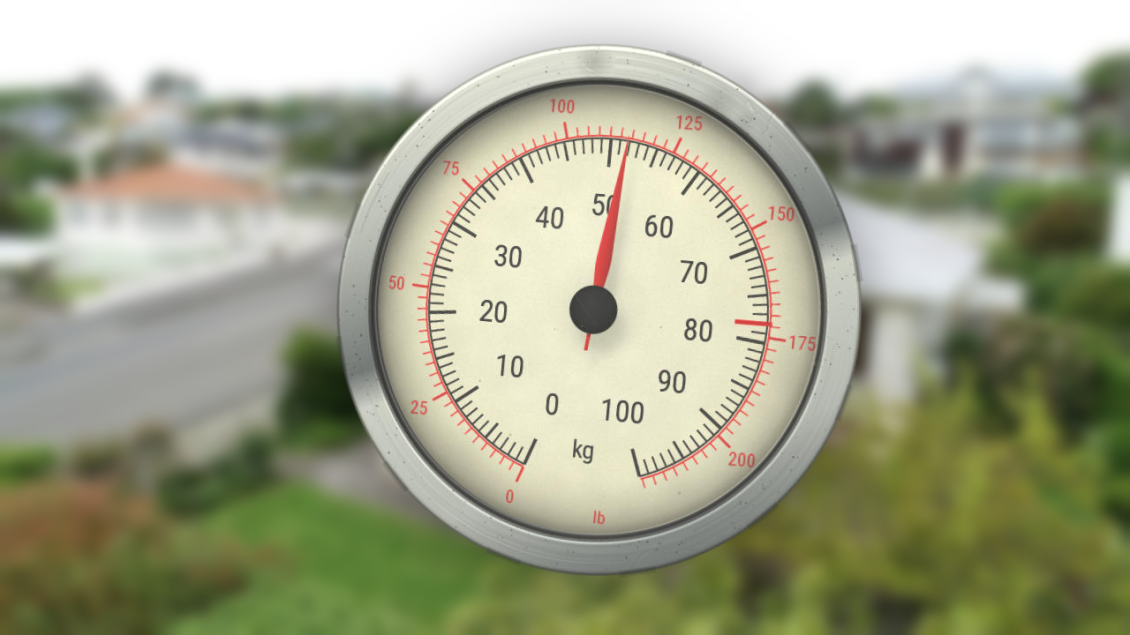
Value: {"value": 52, "unit": "kg"}
